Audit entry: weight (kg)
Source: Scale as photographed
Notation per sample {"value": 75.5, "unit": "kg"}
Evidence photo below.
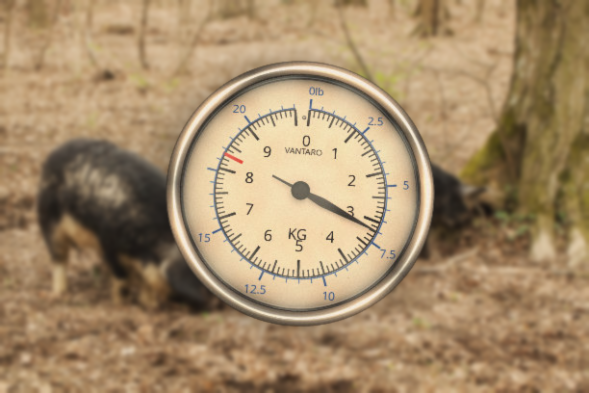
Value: {"value": 3.2, "unit": "kg"}
